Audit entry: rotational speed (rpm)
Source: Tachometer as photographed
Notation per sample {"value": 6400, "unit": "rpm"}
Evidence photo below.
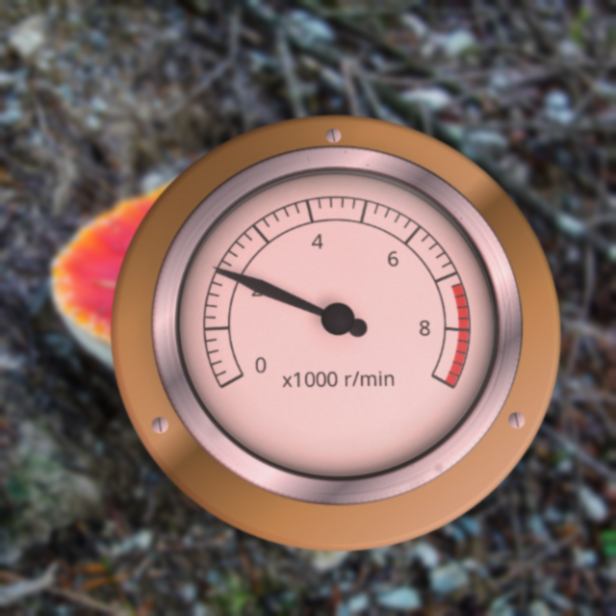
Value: {"value": 2000, "unit": "rpm"}
